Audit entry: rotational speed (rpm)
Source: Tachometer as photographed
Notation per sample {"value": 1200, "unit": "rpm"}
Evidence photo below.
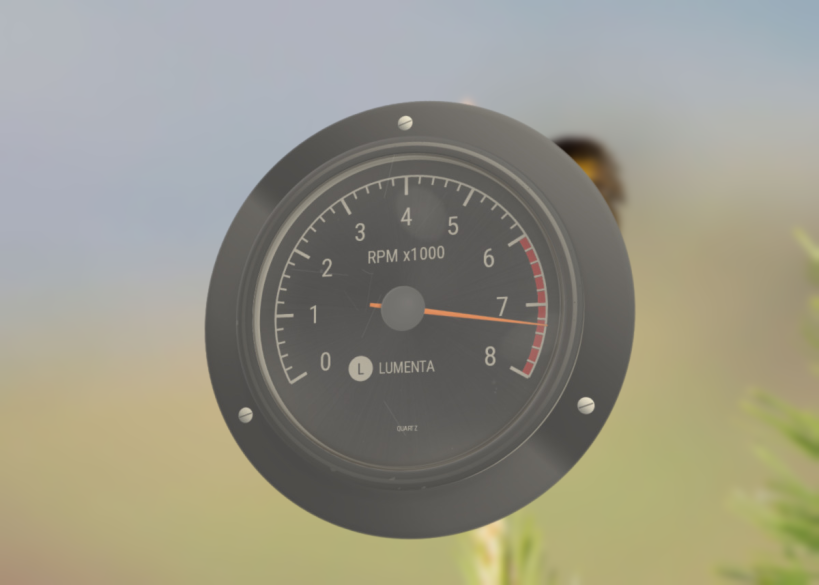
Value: {"value": 7300, "unit": "rpm"}
